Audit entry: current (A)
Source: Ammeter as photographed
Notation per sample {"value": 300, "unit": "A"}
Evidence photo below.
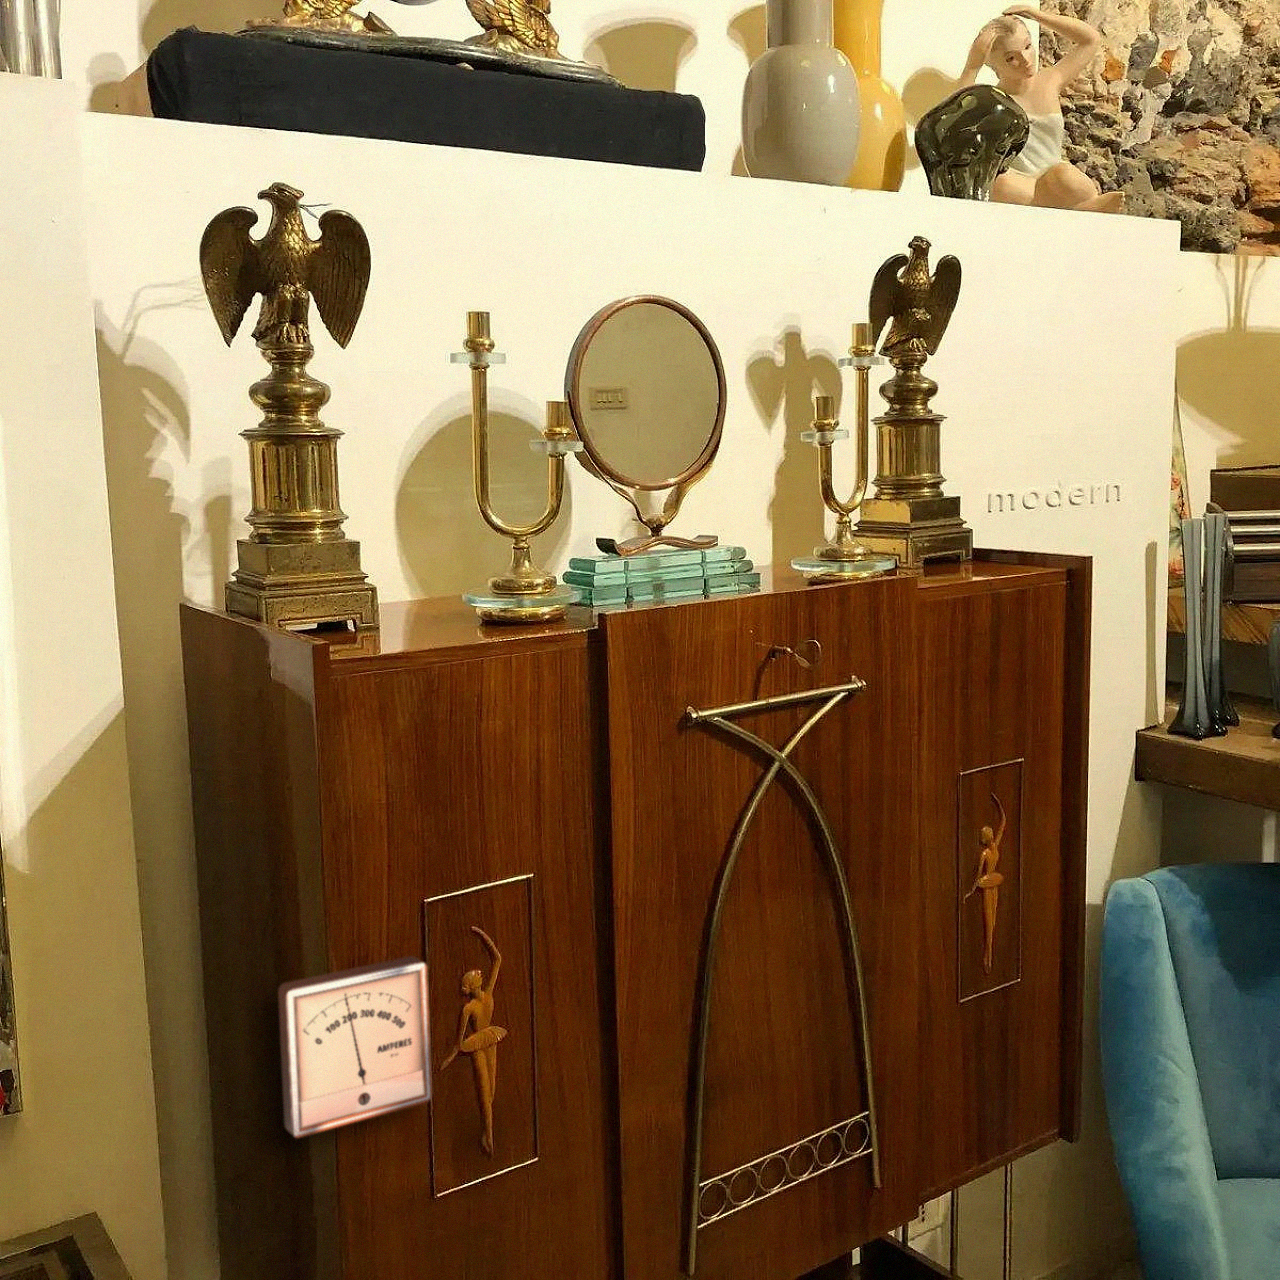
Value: {"value": 200, "unit": "A"}
